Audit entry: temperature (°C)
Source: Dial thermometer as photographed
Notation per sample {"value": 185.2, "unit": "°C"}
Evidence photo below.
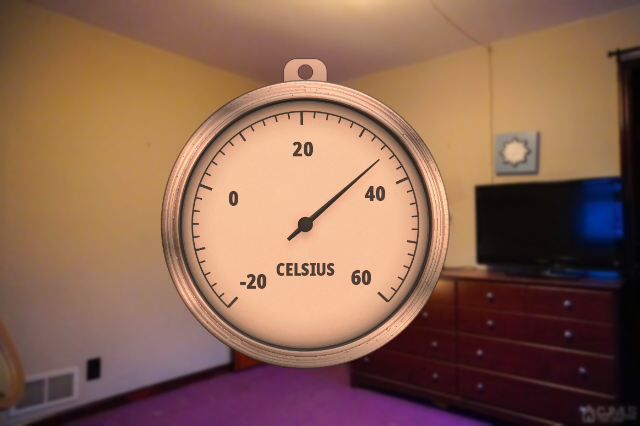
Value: {"value": 35, "unit": "°C"}
